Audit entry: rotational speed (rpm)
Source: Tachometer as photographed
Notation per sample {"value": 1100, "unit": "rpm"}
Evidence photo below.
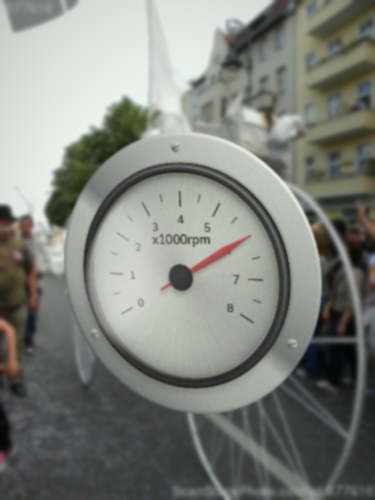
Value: {"value": 6000, "unit": "rpm"}
